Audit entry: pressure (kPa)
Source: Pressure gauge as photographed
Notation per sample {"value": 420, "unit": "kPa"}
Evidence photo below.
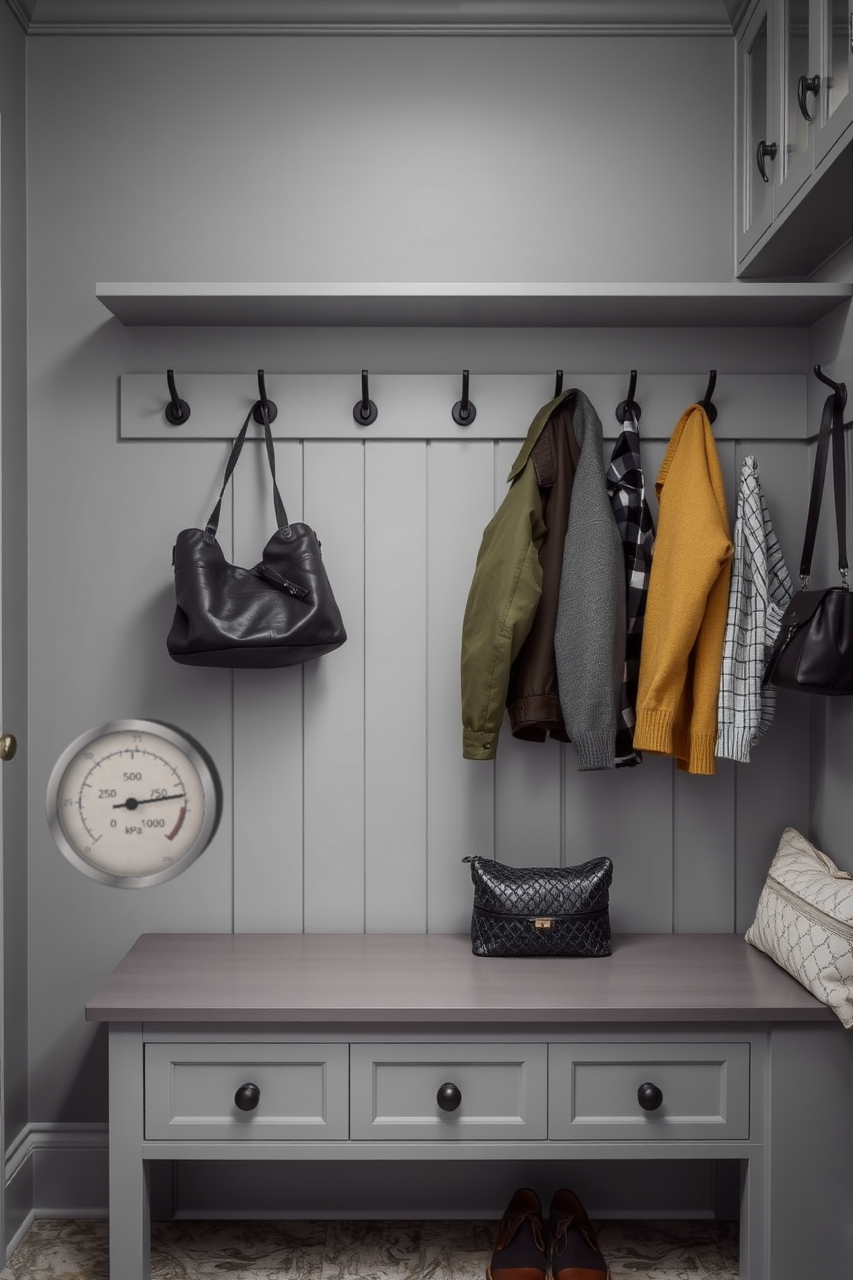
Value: {"value": 800, "unit": "kPa"}
